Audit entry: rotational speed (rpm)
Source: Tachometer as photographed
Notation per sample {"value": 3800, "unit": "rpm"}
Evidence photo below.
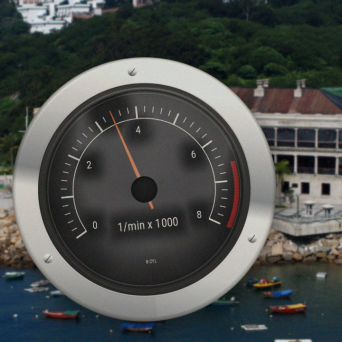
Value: {"value": 3400, "unit": "rpm"}
